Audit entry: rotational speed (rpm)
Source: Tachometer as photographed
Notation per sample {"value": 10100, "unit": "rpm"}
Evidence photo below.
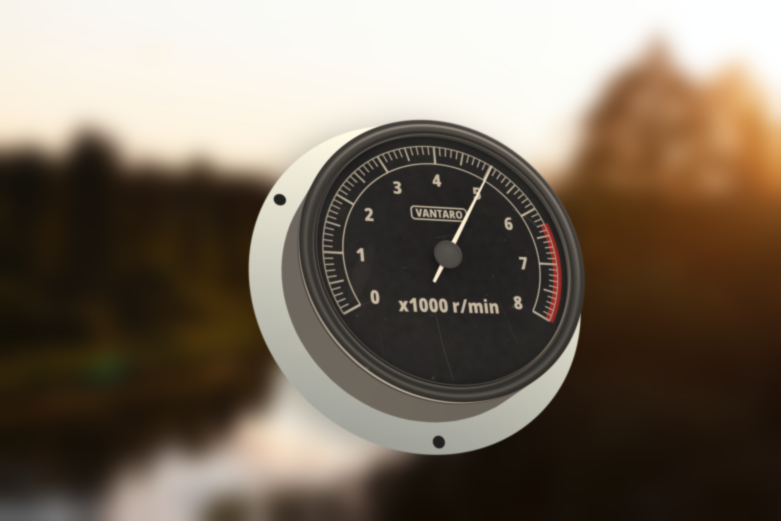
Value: {"value": 5000, "unit": "rpm"}
